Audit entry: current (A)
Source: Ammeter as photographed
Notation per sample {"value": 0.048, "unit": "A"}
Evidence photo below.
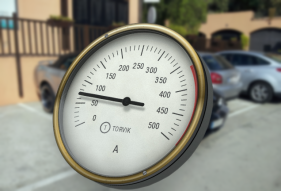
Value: {"value": 70, "unit": "A"}
